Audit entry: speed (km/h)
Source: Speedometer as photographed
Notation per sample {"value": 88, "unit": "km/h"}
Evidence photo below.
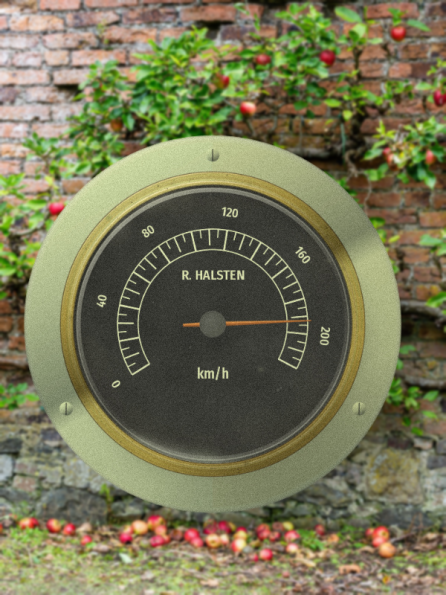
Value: {"value": 192.5, "unit": "km/h"}
